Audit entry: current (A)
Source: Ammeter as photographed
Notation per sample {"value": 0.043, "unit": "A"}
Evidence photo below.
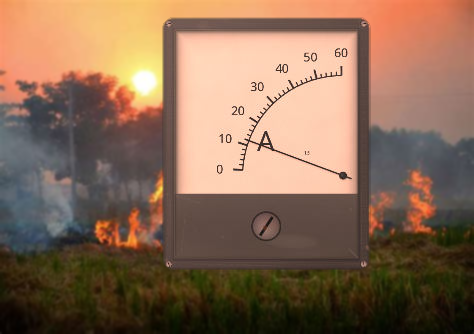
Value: {"value": 12, "unit": "A"}
